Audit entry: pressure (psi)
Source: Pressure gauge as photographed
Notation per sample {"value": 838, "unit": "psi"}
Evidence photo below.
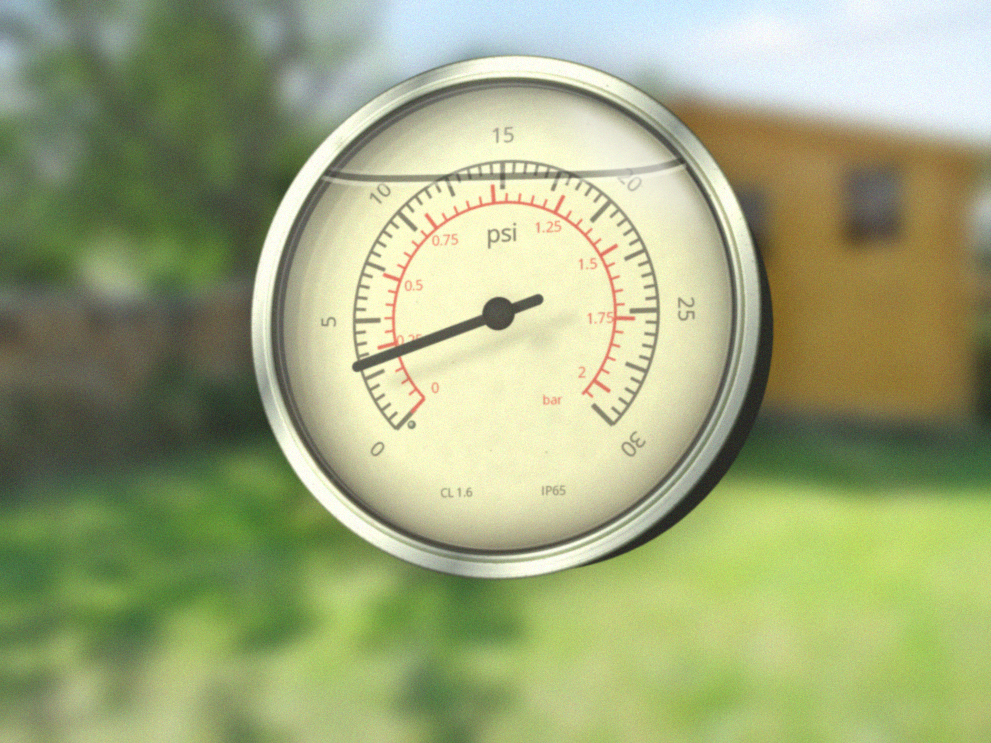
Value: {"value": 3, "unit": "psi"}
